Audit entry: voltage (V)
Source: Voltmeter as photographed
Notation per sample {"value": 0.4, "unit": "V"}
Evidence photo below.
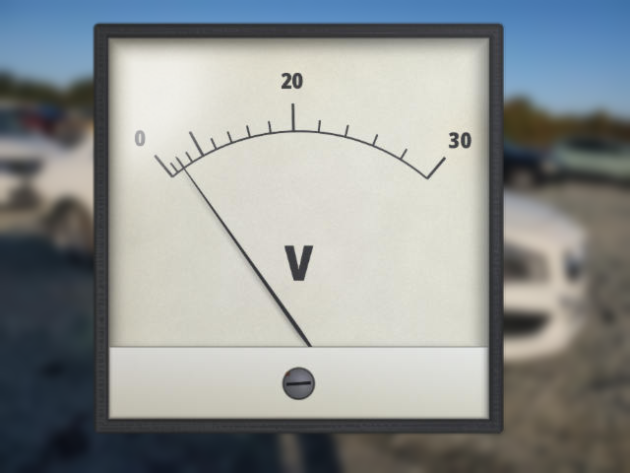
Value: {"value": 6, "unit": "V"}
